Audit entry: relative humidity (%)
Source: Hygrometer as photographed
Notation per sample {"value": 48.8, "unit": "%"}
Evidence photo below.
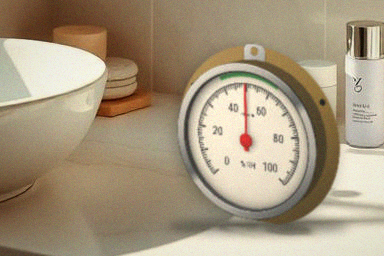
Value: {"value": 50, "unit": "%"}
